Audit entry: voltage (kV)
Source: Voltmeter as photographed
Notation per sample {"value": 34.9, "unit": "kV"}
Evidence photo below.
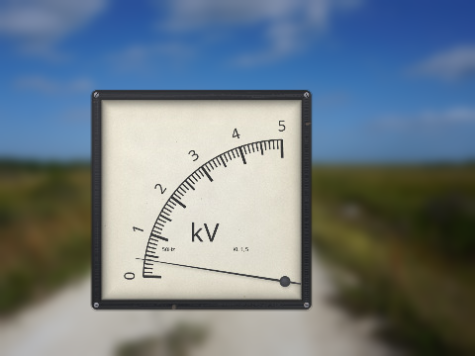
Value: {"value": 0.4, "unit": "kV"}
